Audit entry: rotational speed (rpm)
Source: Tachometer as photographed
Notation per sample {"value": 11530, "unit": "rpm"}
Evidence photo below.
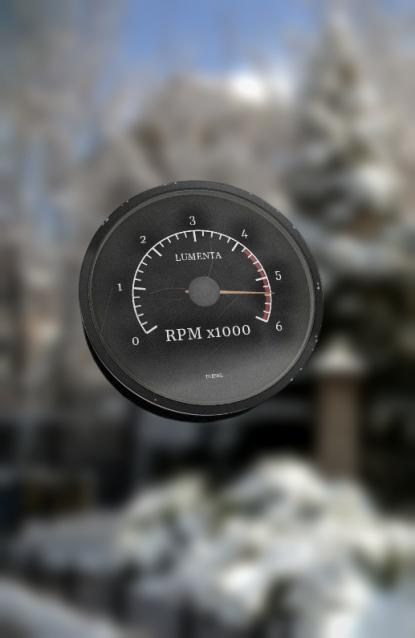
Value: {"value": 5400, "unit": "rpm"}
